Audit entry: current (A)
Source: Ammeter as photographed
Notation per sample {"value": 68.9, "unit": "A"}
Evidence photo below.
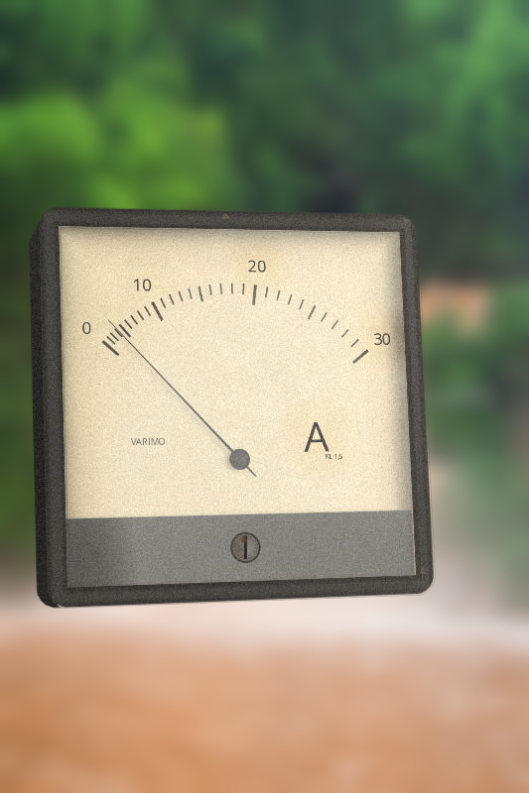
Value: {"value": 4, "unit": "A"}
